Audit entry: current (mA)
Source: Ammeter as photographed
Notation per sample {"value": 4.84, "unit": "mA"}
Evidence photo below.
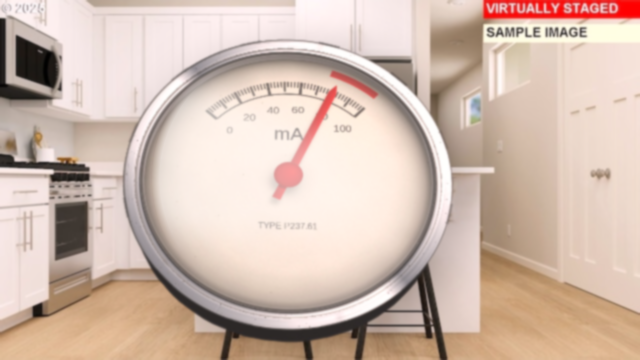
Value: {"value": 80, "unit": "mA"}
